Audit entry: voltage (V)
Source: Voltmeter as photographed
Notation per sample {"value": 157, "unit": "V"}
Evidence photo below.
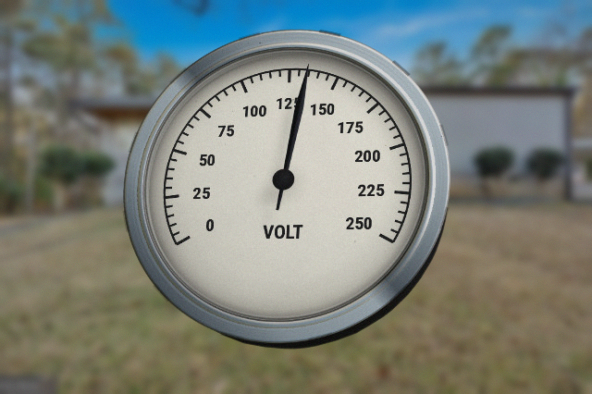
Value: {"value": 135, "unit": "V"}
